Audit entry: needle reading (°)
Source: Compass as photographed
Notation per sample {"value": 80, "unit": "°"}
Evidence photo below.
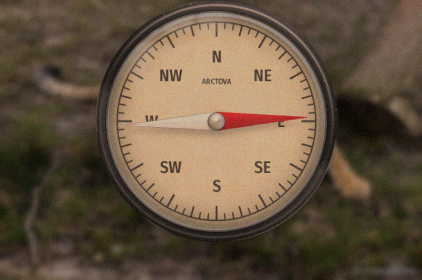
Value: {"value": 87.5, "unit": "°"}
